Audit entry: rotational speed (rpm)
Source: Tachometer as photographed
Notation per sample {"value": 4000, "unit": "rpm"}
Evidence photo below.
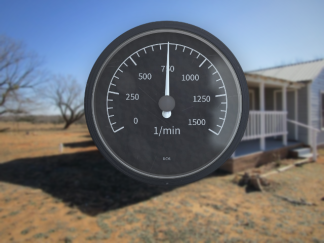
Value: {"value": 750, "unit": "rpm"}
